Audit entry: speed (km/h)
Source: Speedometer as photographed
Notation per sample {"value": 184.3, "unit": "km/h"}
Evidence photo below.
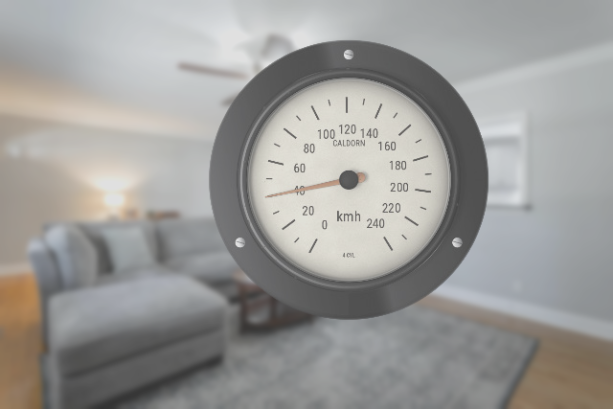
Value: {"value": 40, "unit": "km/h"}
